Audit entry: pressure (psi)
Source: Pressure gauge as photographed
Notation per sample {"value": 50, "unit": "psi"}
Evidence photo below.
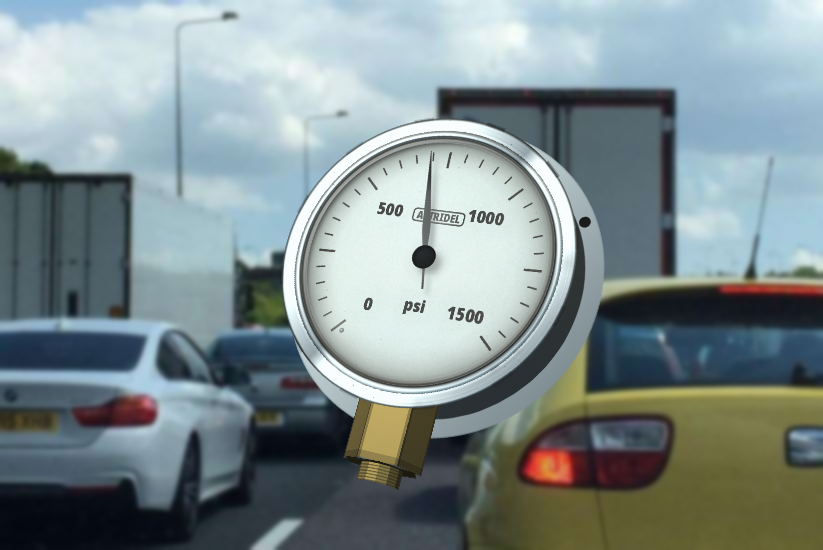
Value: {"value": 700, "unit": "psi"}
